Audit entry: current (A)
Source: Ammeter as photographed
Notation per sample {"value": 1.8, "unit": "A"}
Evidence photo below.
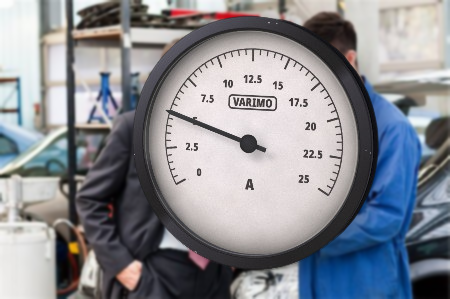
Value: {"value": 5, "unit": "A"}
